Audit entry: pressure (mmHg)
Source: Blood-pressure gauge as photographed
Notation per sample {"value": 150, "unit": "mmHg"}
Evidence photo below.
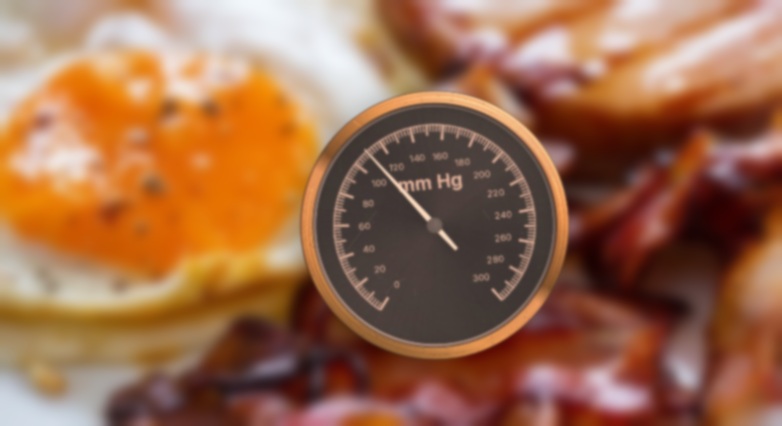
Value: {"value": 110, "unit": "mmHg"}
